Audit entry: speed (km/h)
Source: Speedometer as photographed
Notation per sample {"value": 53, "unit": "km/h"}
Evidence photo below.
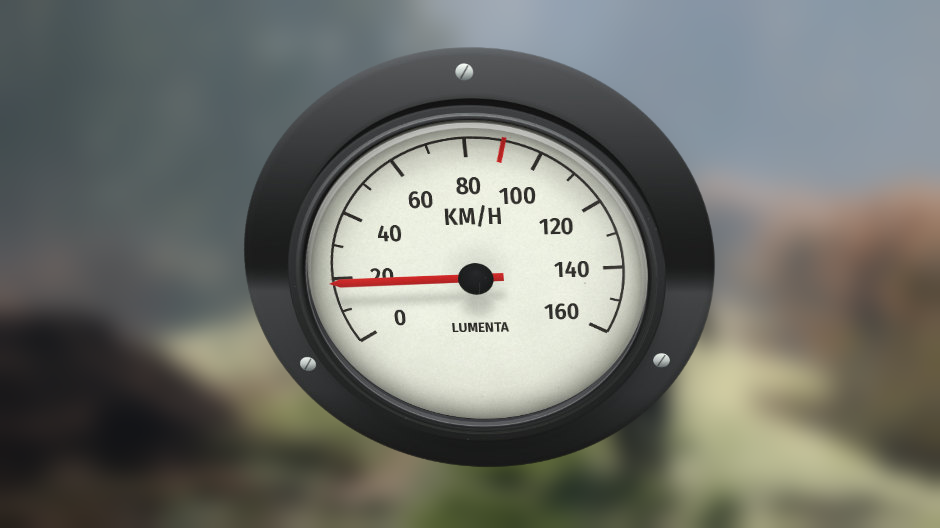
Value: {"value": 20, "unit": "km/h"}
